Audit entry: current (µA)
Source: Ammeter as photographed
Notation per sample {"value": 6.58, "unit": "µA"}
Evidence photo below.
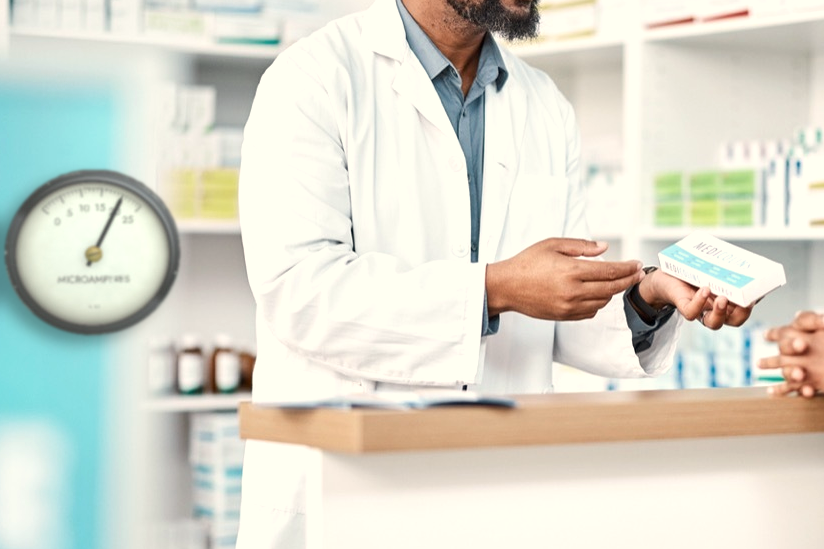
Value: {"value": 20, "unit": "µA"}
